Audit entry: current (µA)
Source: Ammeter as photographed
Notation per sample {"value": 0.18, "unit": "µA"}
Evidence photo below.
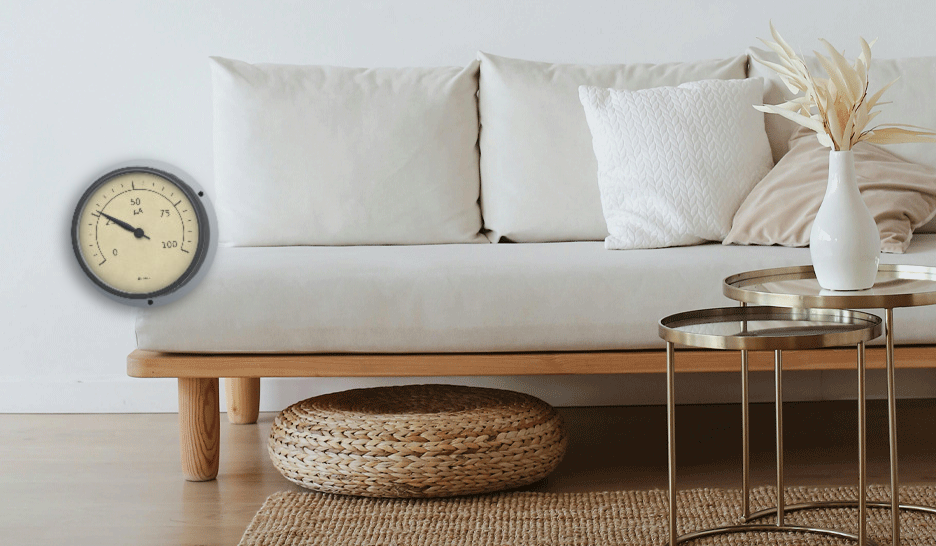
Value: {"value": 27.5, "unit": "µA"}
